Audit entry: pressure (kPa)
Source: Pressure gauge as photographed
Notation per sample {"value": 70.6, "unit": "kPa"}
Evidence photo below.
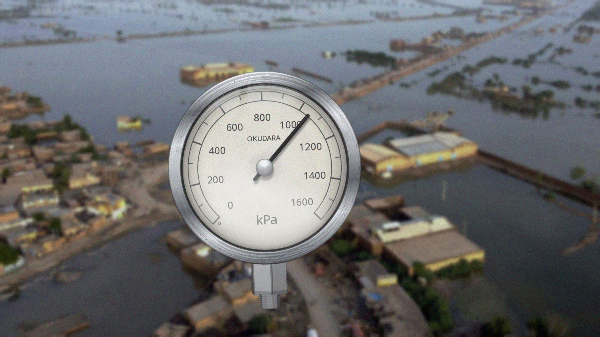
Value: {"value": 1050, "unit": "kPa"}
